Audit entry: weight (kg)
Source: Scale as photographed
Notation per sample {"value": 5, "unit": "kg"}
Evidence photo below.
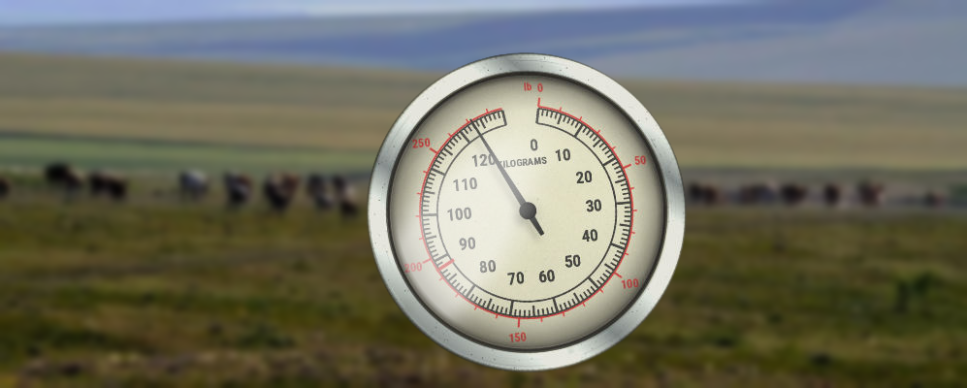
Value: {"value": 123, "unit": "kg"}
